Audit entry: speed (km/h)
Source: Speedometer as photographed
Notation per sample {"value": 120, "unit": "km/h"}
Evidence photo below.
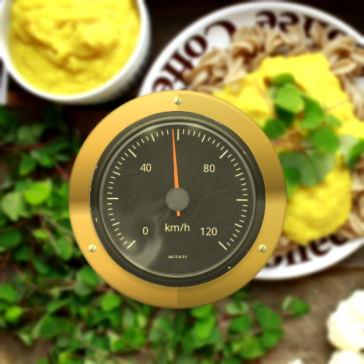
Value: {"value": 58, "unit": "km/h"}
